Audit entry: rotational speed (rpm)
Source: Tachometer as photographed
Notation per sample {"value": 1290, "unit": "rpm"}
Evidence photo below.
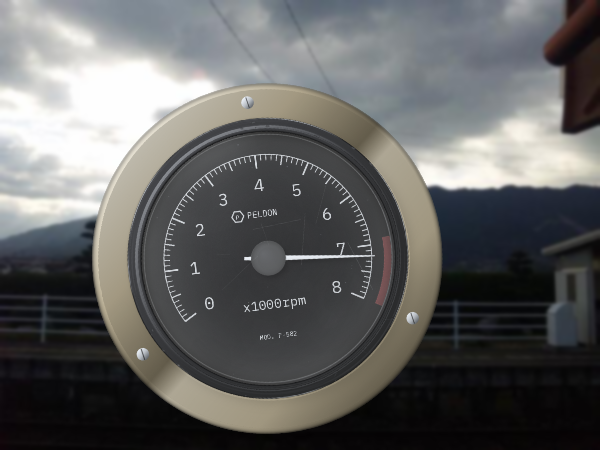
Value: {"value": 7200, "unit": "rpm"}
